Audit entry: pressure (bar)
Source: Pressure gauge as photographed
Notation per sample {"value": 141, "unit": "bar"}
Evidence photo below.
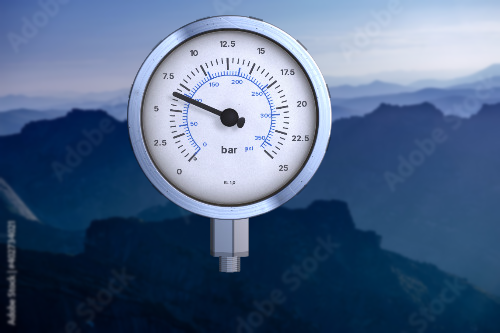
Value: {"value": 6.5, "unit": "bar"}
